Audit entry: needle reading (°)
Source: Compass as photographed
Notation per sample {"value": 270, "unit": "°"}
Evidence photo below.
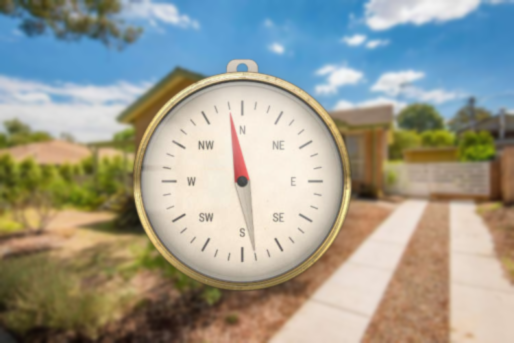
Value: {"value": 350, "unit": "°"}
